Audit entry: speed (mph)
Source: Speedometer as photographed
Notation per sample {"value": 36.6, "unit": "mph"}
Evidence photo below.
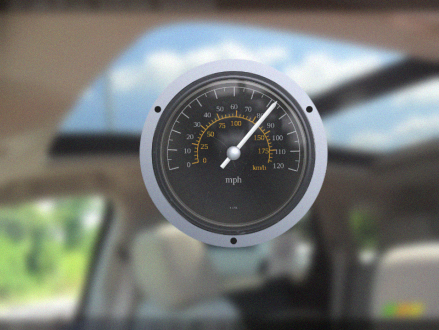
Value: {"value": 82.5, "unit": "mph"}
